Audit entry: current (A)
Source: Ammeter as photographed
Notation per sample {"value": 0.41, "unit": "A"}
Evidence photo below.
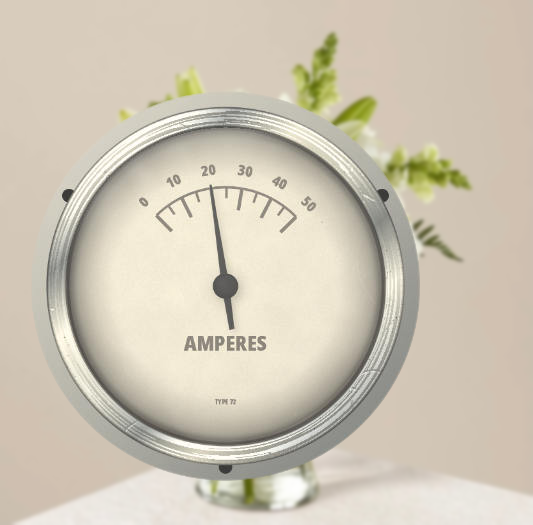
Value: {"value": 20, "unit": "A"}
